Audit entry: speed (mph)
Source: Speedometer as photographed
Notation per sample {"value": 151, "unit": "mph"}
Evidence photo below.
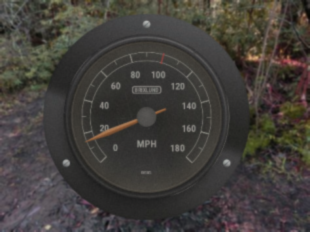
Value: {"value": 15, "unit": "mph"}
